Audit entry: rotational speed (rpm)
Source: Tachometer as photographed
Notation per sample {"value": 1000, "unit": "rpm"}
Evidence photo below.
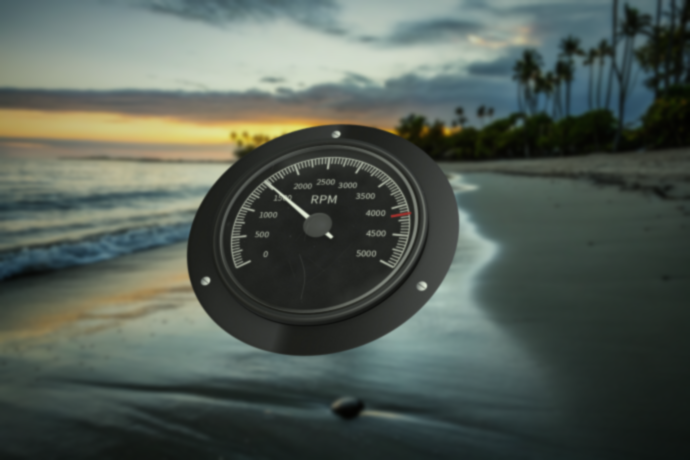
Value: {"value": 1500, "unit": "rpm"}
